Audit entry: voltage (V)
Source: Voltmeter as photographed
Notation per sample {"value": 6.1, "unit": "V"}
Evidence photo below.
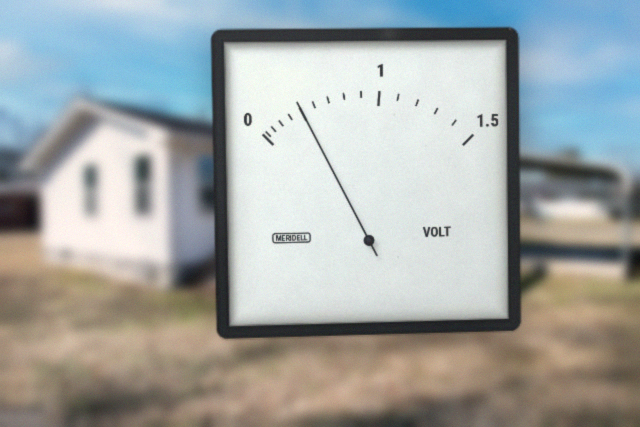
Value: {"value": 0.5, "unit": "V"}
